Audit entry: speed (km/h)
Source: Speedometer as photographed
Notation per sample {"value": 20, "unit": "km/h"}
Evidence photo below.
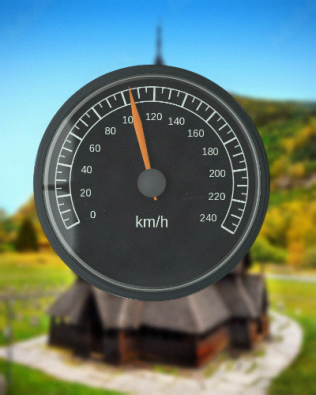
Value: {"value": 105, "unit": "km/h"}
